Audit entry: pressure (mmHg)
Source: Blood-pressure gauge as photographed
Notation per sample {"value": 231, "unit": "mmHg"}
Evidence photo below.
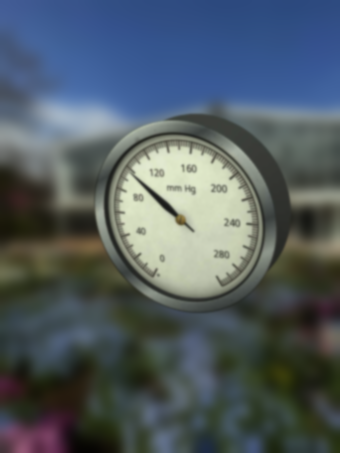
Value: {"value": 100, "unit": "mmHg"}
